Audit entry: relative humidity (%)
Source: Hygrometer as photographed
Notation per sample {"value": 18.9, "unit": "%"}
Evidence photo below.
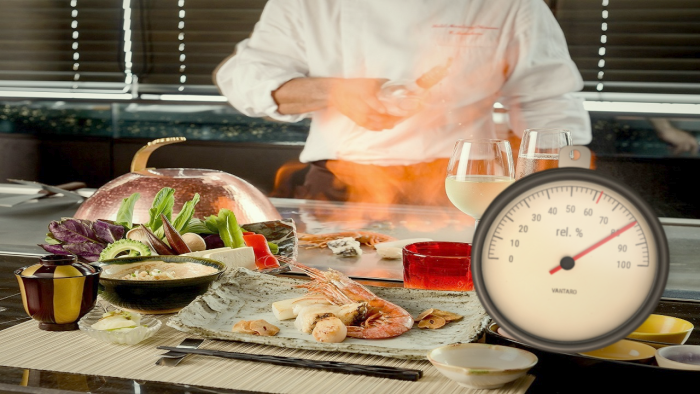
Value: {"value": 80, "unit": "%"}
